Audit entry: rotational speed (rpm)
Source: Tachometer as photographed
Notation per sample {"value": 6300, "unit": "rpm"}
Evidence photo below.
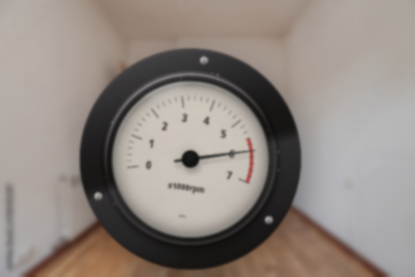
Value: {"value": 6000, "unit": "rpm"}
